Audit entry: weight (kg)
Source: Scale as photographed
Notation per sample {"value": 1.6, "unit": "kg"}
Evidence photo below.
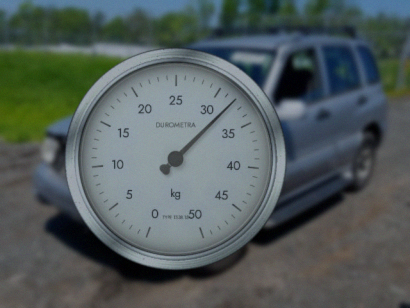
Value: {"value": 32, "unit": "kg"}
